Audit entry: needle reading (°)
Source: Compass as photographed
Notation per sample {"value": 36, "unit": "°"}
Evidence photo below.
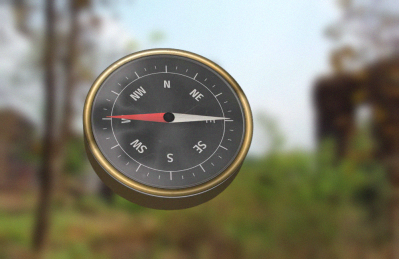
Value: {"value": 270, "unit": "°"}
